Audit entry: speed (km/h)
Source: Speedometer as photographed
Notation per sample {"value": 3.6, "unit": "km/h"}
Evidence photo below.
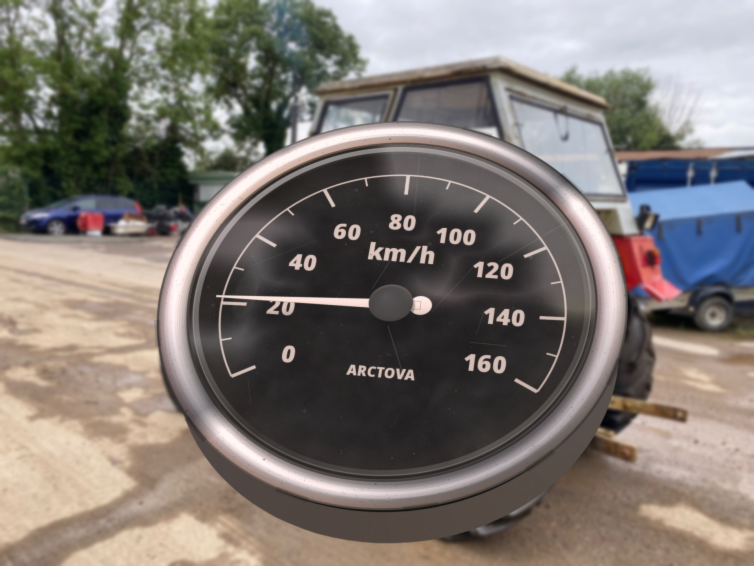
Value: {"value": 20, "unit": "km/h"}
